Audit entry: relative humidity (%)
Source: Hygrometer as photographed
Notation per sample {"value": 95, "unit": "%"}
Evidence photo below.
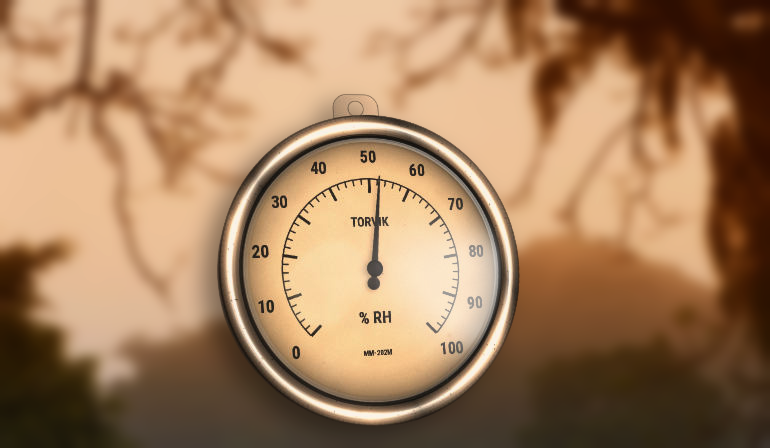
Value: {"value": 52, "unit": "%"}
